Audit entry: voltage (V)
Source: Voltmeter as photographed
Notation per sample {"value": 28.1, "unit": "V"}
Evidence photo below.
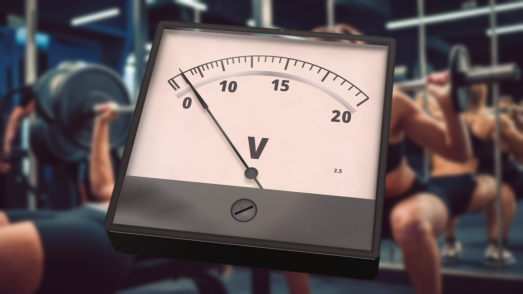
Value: {"value": 5, "unit": "V"}
